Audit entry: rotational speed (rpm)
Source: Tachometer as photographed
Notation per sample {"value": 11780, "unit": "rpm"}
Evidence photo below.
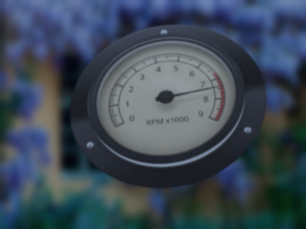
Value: {"value": 7500, "unit": "rpm"}
